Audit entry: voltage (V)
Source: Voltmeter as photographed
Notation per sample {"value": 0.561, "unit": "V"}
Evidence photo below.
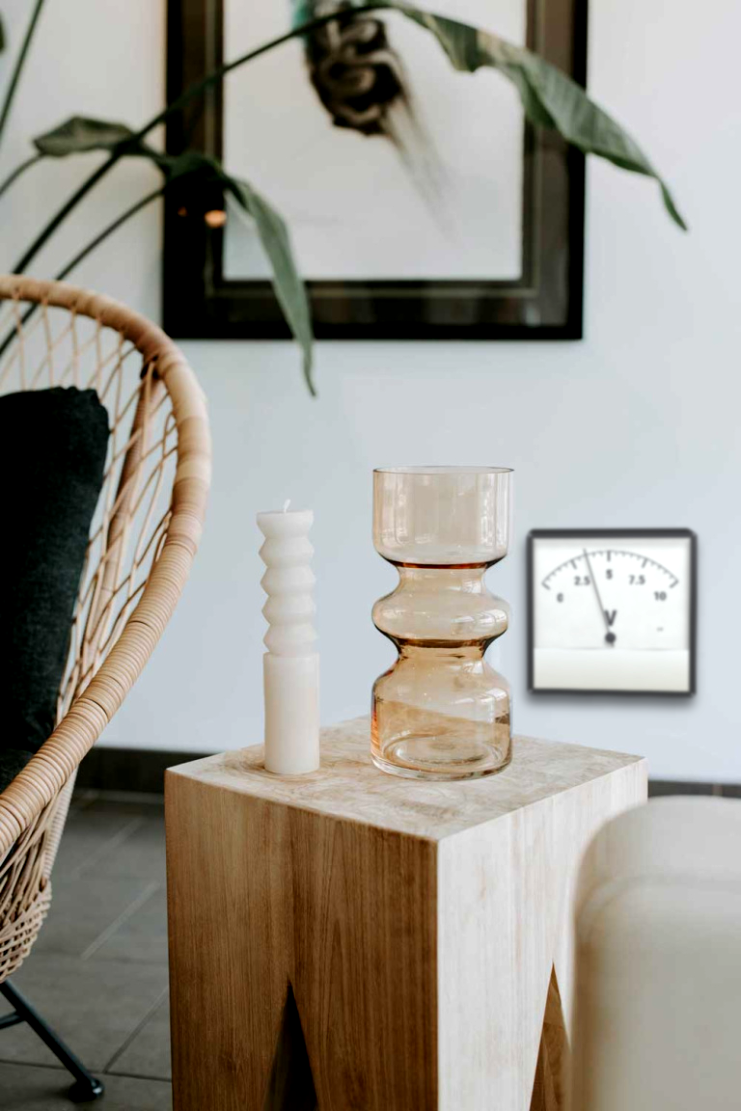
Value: {"value": 3.5, "unit": "V"}
